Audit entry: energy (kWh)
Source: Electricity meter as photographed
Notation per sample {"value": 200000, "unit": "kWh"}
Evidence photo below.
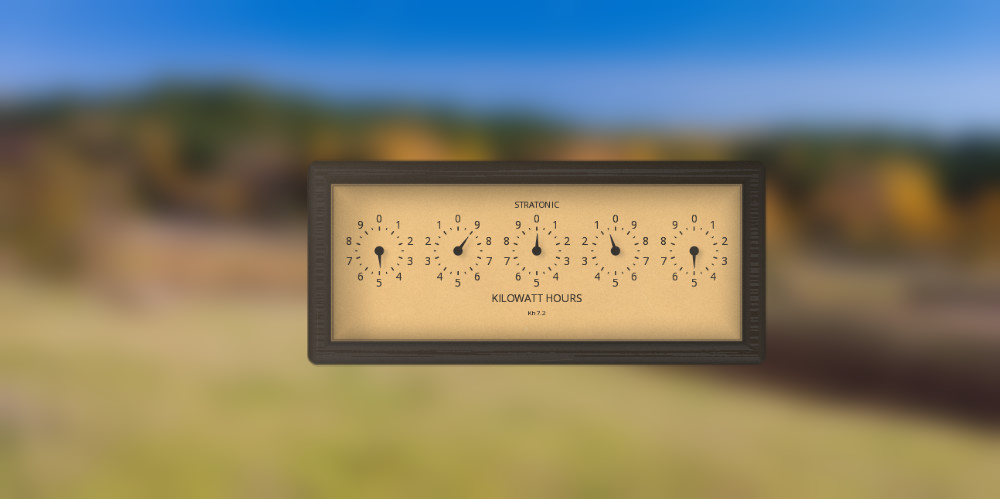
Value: {"value": 49005, "unit": "kWh"}
